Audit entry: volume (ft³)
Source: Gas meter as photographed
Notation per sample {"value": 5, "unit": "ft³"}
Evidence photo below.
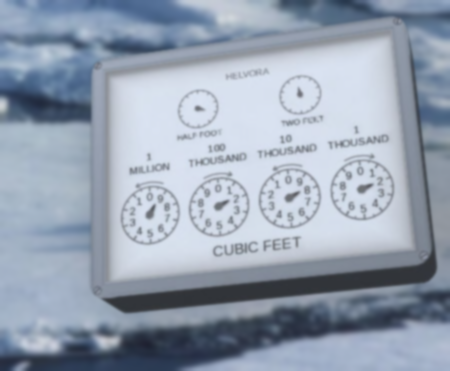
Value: {"value": 918200, "unit": "ft³"}
